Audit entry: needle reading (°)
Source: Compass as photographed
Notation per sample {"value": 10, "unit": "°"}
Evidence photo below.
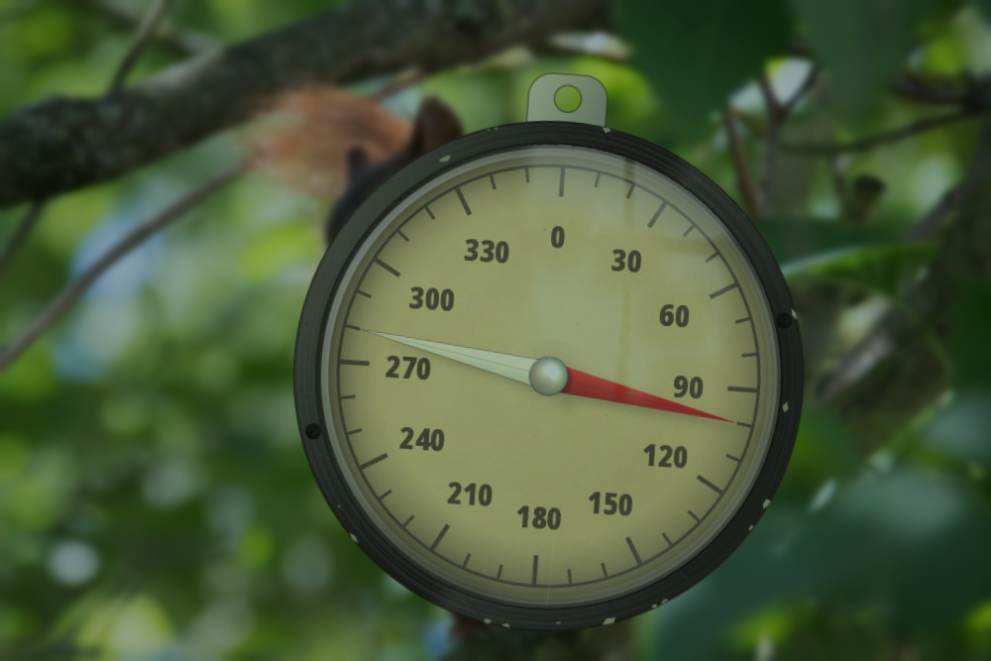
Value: {"value": 100, "unit": "°"}
